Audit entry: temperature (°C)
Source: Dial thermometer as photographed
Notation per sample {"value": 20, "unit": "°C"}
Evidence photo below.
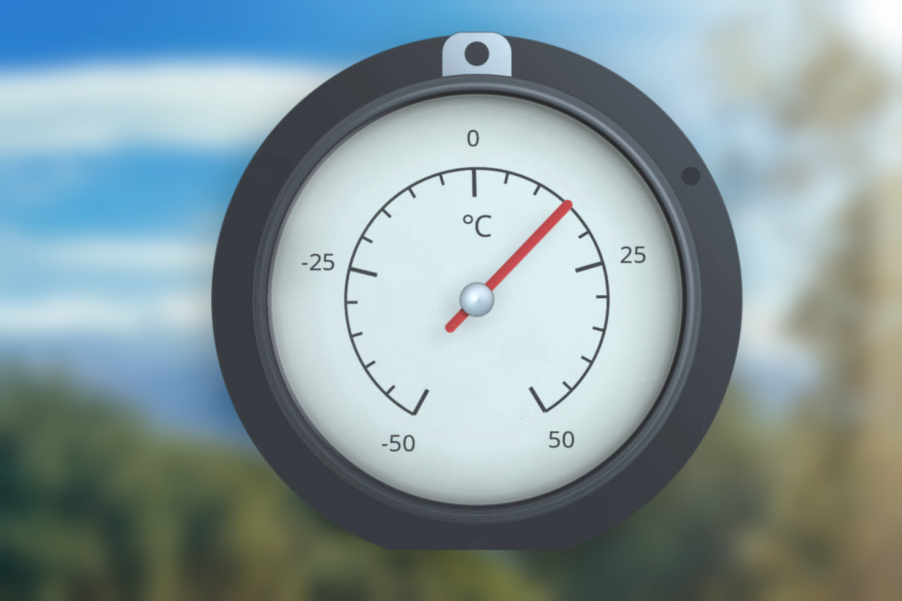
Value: {"value": 15, "unit": "°C"}
